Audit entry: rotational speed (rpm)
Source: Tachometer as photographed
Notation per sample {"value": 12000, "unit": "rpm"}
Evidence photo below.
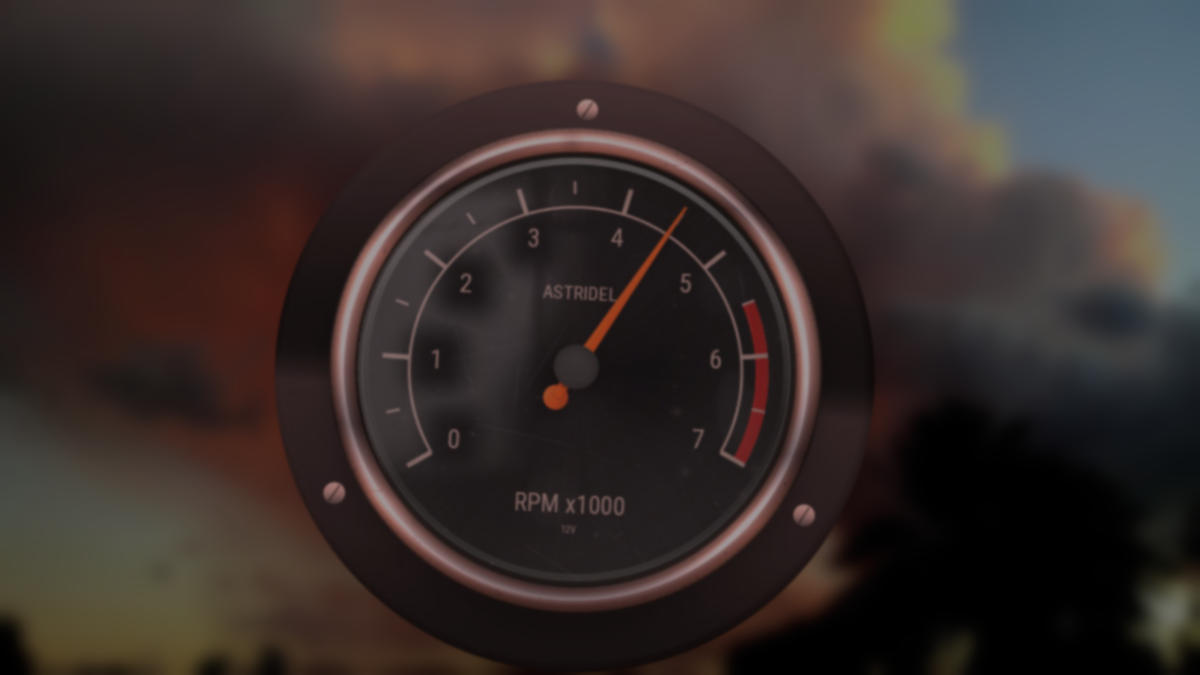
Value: {"value": 4500, "unit": "rpm"}
